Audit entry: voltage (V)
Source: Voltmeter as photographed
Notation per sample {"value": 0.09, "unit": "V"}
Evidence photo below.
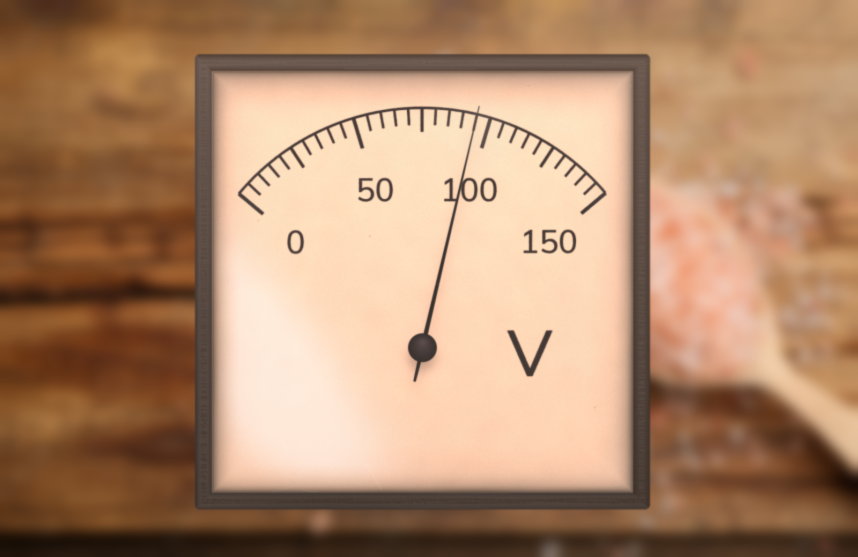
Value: {"value": 95, "unit": "V"}
